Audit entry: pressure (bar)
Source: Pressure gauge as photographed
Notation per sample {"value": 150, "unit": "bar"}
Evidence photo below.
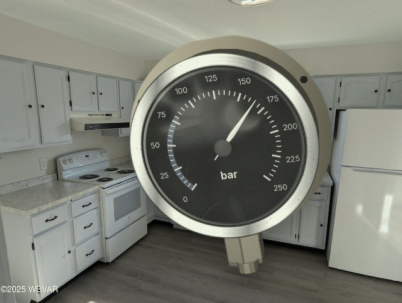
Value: {"value": 165, "unit": "bar"}
